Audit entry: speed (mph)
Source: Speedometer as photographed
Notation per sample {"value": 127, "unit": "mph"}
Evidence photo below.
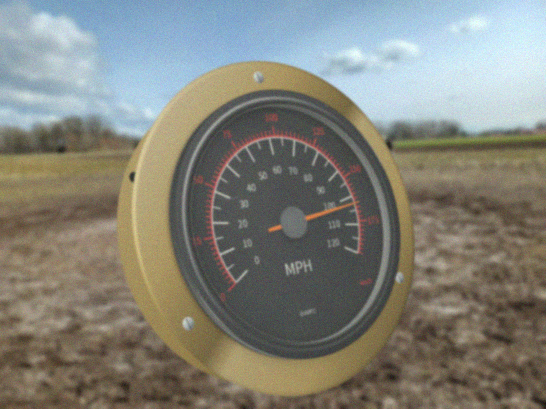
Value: {"value": 102.5, "unit": "mph"}
